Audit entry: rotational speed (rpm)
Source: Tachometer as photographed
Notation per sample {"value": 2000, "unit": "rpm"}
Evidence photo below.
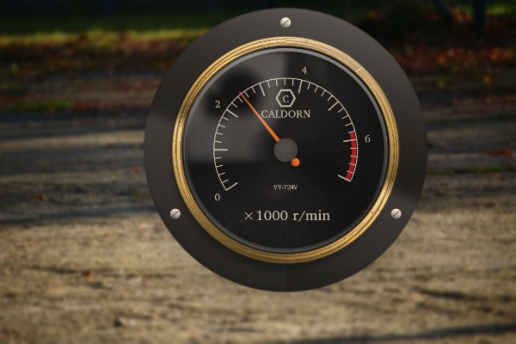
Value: {"value": 2500, "unit": "rpm"}
